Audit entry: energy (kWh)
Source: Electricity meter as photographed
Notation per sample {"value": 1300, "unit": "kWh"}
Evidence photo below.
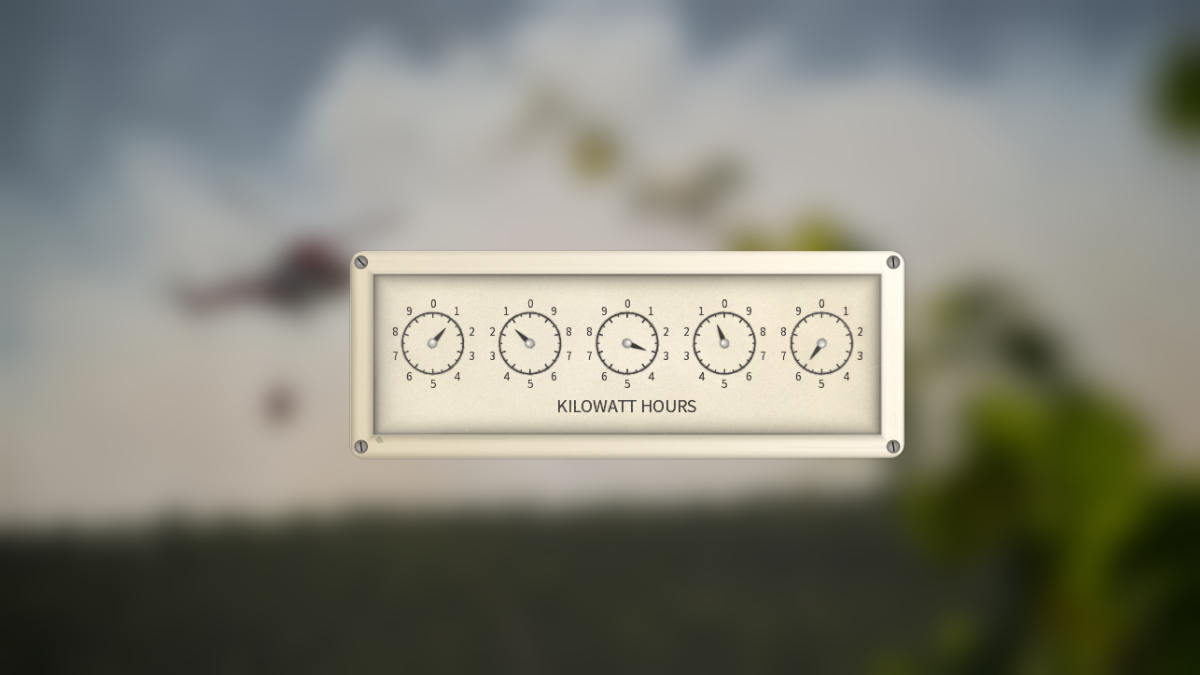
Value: {"value": 11306, "unit": "kWh"}
